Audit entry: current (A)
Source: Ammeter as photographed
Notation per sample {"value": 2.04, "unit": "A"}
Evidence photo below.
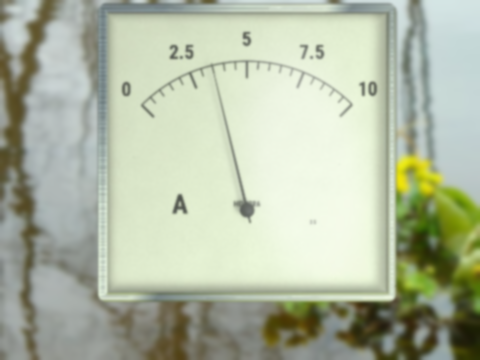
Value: {"value": 3.5, "unit": "A"}
